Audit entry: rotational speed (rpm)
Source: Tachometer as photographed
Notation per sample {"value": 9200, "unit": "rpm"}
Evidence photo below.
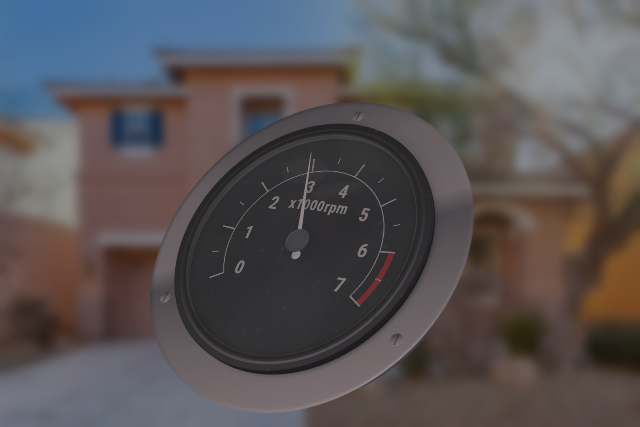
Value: {"value": 3000, "unit": "rpm"}
